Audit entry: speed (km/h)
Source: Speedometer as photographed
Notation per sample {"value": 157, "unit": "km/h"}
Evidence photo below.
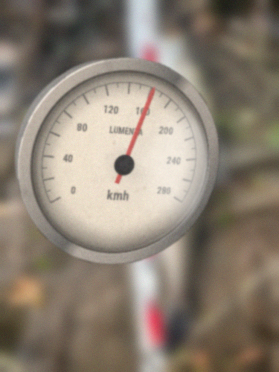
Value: {"value": 160, "unit": "km/h"}
